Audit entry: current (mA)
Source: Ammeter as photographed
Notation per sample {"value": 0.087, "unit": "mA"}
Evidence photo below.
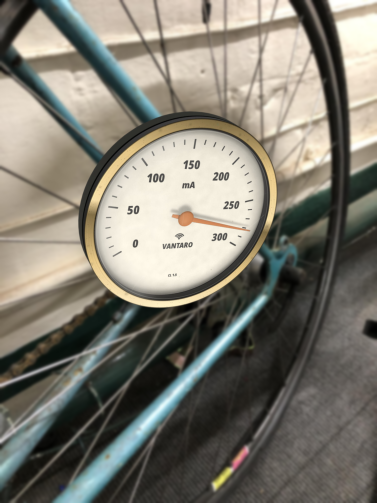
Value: {"value": 280, "unit": "mA"}
